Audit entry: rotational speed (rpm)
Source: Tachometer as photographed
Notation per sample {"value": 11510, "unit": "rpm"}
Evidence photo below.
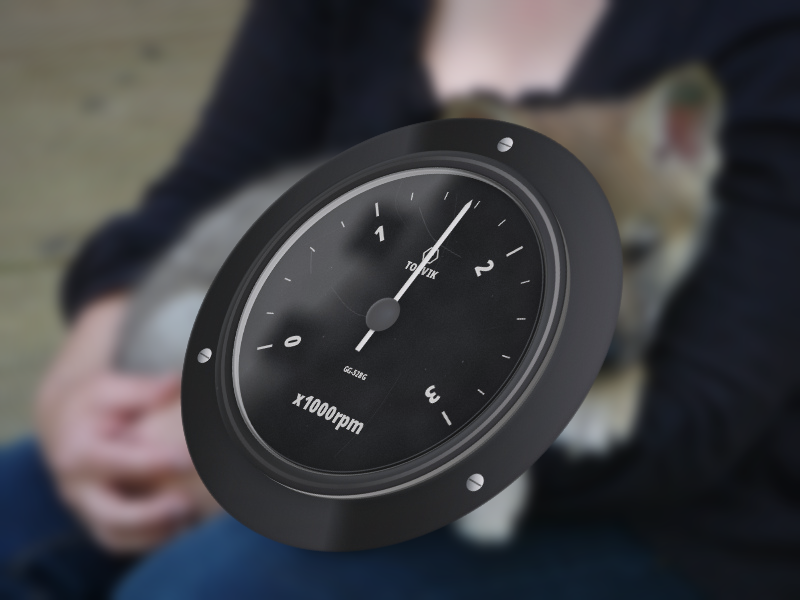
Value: {"value": 1600, "unit": "rpm"}
